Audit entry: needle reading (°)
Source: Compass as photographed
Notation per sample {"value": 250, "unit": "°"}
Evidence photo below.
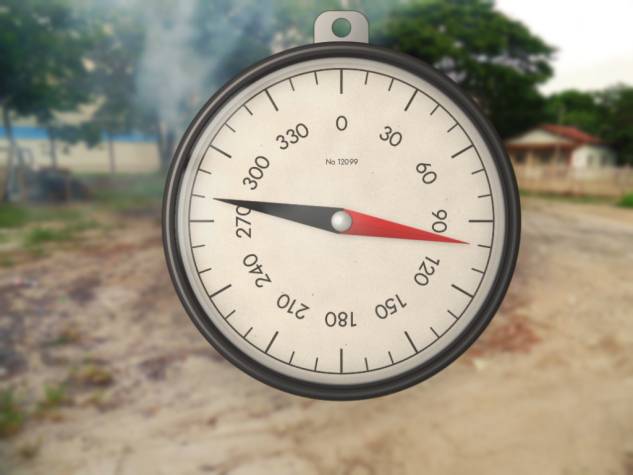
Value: {"value": 100, "unit": "°"}
